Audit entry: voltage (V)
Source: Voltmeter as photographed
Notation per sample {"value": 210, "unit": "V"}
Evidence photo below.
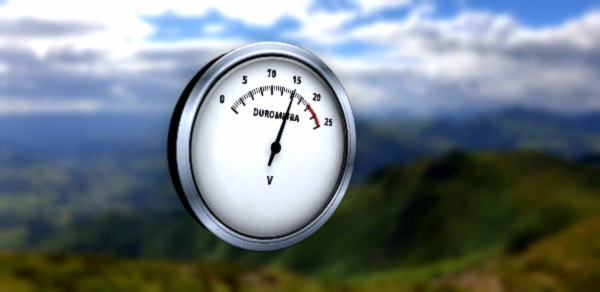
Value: {"value": 15, "unit": "V"}
